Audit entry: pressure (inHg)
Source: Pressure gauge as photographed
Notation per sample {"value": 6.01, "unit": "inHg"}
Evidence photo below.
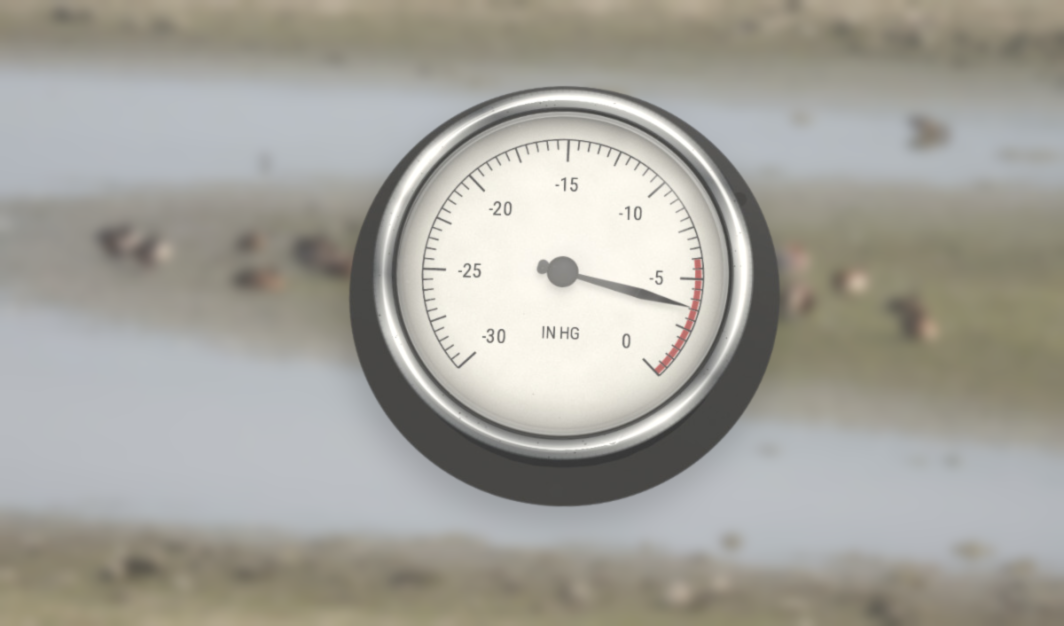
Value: {"value": -3.5, "unit": "inHg"}
